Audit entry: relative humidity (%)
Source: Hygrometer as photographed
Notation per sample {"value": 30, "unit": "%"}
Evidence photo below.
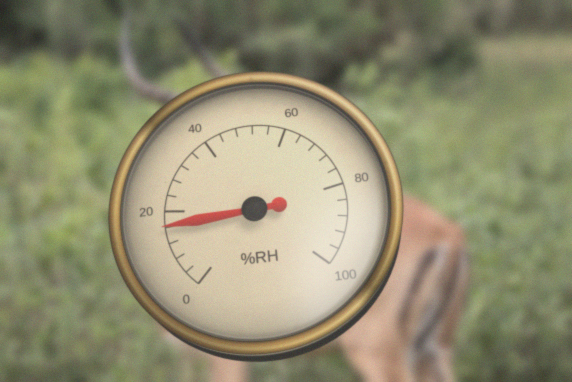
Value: {"value": 16, "unit": "%"}
